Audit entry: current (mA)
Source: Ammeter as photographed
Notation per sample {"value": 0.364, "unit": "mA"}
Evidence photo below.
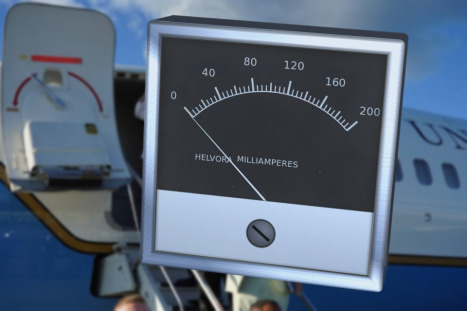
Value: {"value": 0, "unit": "mA"}
